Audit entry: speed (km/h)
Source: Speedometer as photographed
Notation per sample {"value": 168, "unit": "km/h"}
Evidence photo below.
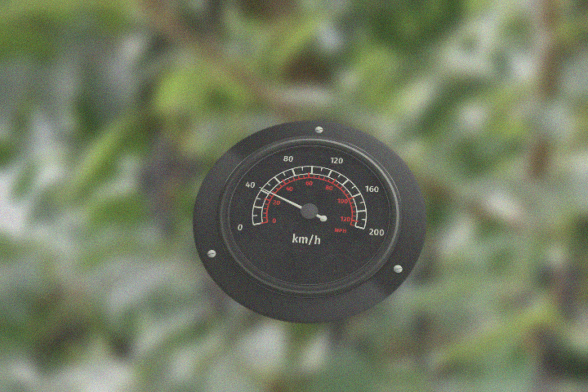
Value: {"value": 40, "unit": "km/h"}
